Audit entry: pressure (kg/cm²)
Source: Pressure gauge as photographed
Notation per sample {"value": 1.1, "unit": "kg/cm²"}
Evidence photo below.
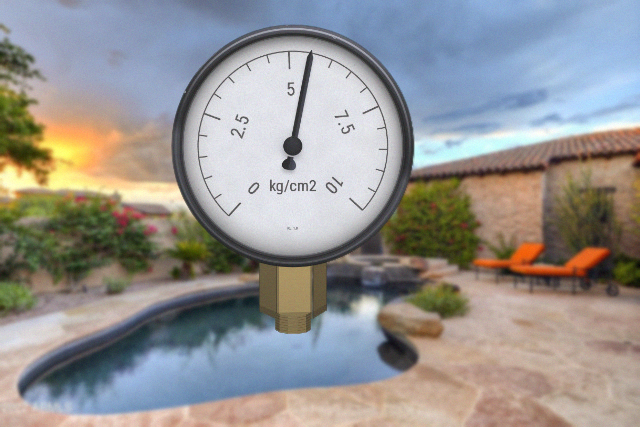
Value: {"value": 5.5, "unit": "kg/cm²"}
